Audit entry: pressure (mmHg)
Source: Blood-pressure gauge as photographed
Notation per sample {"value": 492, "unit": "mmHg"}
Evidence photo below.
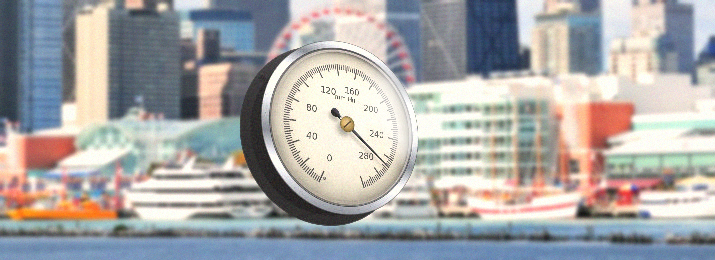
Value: {"value": 270, "unit": "mmHg"}
